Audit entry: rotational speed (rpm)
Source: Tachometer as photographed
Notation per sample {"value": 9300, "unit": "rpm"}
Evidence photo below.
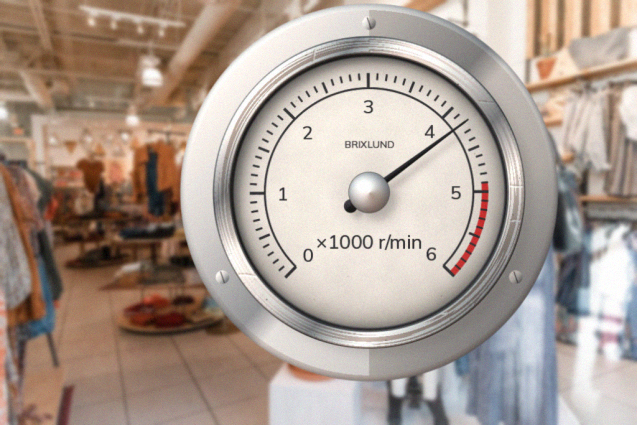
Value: {"value": 4200, "unit": "rpm"}
